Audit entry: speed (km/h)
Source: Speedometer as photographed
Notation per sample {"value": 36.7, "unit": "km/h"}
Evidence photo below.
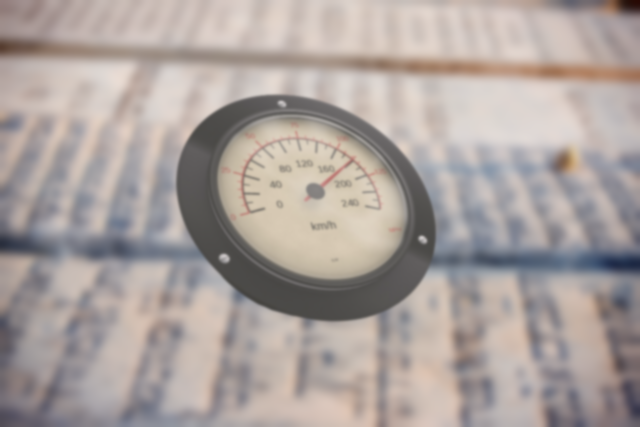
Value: {"value": 180, "unit": "km/h"}
